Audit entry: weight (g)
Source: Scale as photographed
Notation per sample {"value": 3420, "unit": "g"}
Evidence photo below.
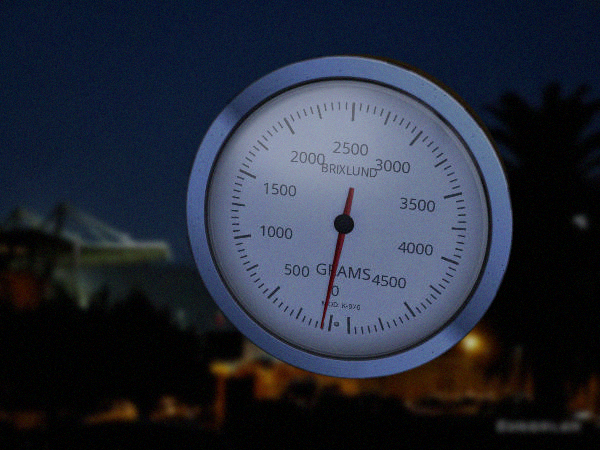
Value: {"value": 50, "unit": "g"}
